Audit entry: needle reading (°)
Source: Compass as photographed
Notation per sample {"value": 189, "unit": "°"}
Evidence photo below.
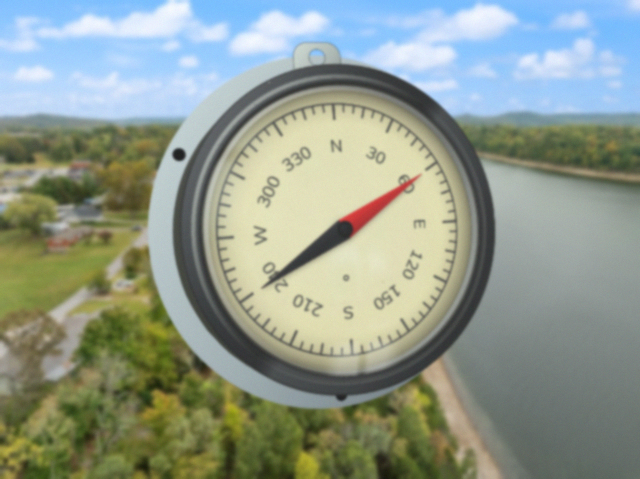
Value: {"value": 60, "unit": "°"}
